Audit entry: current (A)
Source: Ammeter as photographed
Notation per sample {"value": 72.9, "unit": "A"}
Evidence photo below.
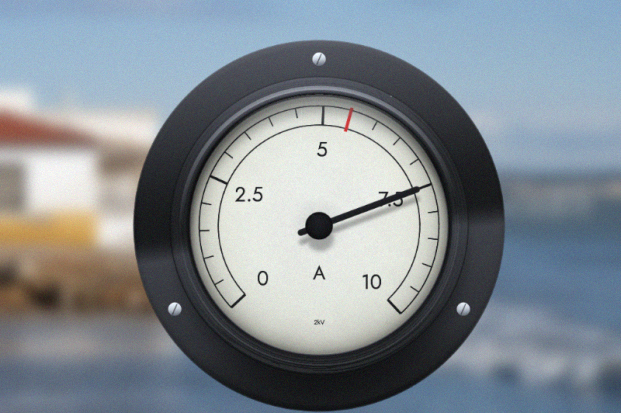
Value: {"value": 7.5, "unit": "A"}
